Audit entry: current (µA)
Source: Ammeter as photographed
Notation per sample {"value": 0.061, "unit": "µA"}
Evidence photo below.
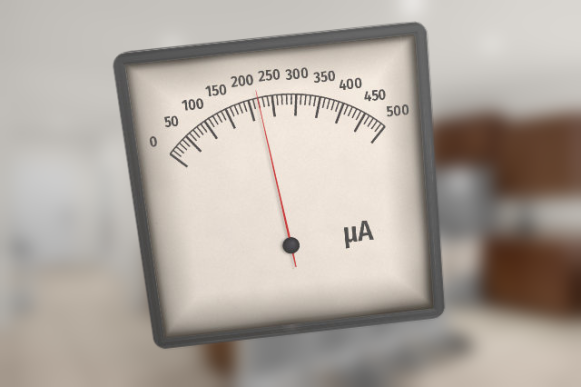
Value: {"value": 220, "unit": "µA"}
